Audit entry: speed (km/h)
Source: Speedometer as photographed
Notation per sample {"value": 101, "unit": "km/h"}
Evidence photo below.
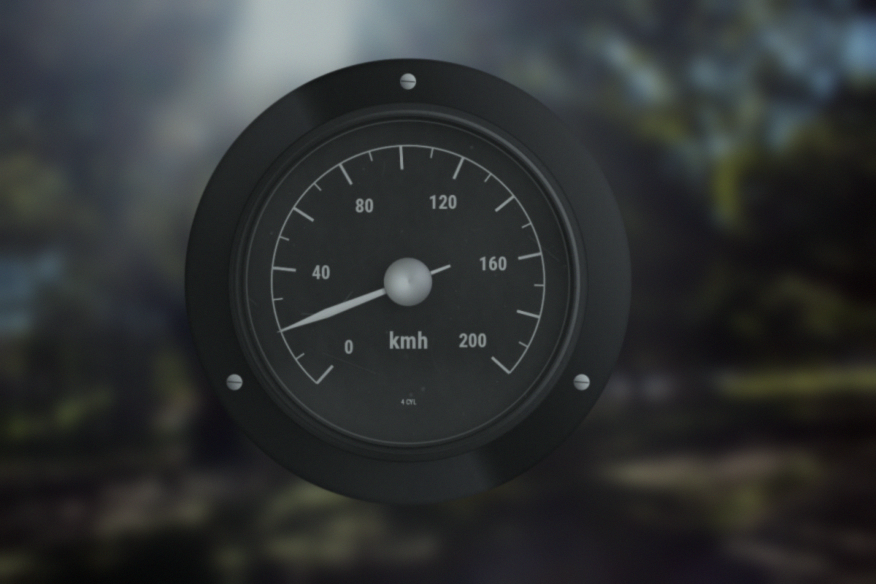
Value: {"value": 20, "unit": "km/h"}
